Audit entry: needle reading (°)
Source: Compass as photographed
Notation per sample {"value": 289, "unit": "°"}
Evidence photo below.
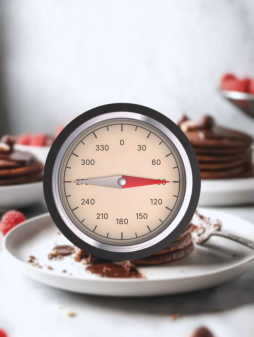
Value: {"value": 90, "unit": "°"}
